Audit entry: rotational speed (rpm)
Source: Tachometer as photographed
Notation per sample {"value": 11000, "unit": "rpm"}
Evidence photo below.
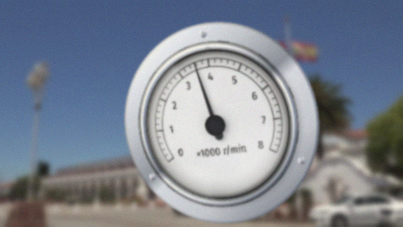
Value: {"value": 3600, "unit": "rpm"}
